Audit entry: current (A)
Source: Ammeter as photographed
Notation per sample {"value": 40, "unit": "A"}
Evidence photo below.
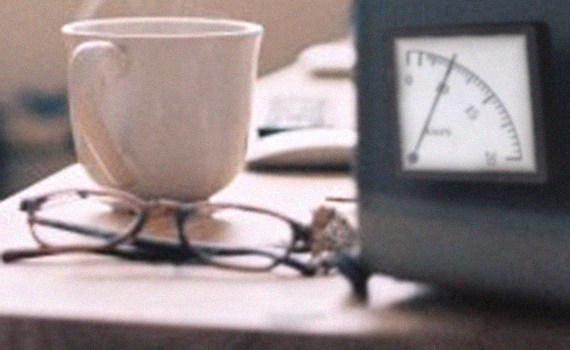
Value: {"value": 10, "unit": "A"}
